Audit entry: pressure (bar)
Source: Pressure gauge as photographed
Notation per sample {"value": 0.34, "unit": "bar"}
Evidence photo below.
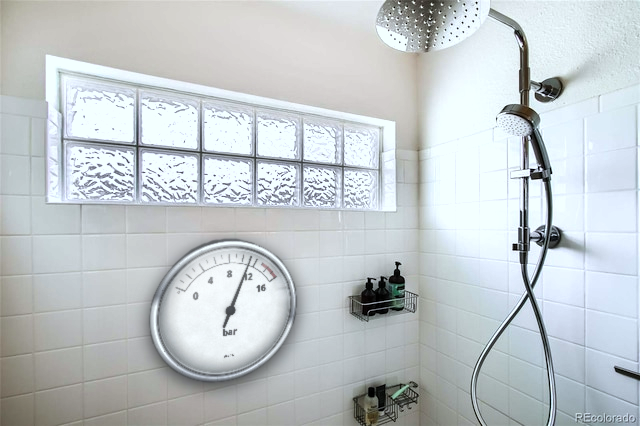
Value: {"value": 11, "unit": "bar"}
